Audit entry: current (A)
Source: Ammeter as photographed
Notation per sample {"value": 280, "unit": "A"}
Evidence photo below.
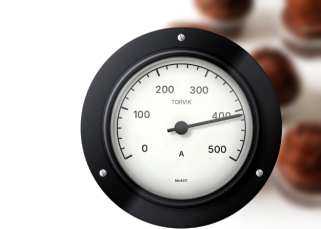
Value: {"value": 410, "unit": "A"}
